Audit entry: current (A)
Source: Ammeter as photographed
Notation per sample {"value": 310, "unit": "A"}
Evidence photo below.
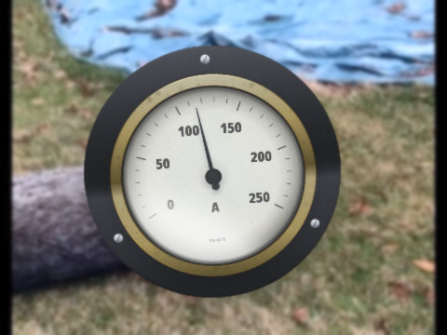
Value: {"value": 115, "unit": "A"}
